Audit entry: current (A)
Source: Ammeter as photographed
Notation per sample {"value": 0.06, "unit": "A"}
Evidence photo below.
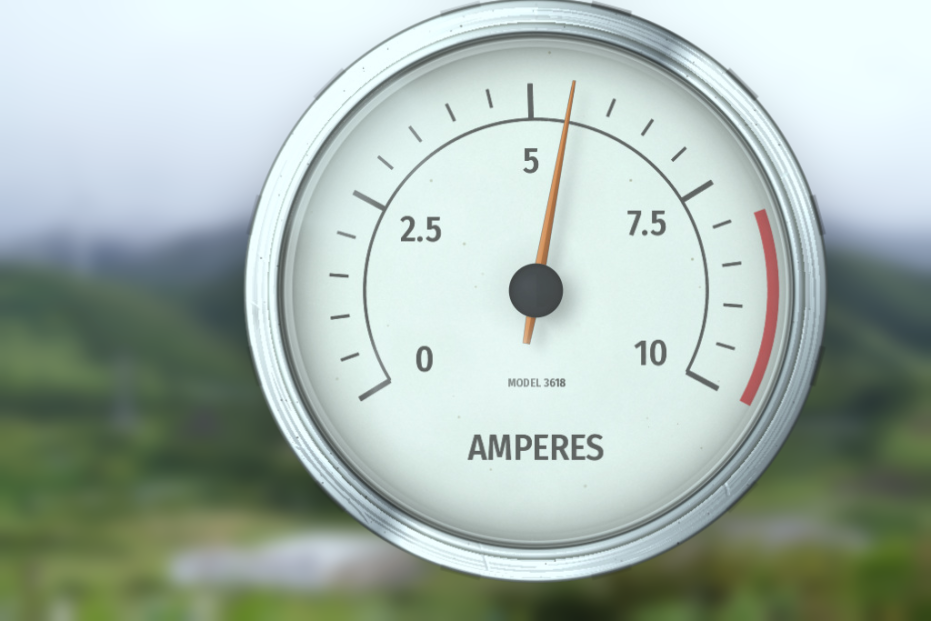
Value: {"value": 5.5, "unit": "A"}
